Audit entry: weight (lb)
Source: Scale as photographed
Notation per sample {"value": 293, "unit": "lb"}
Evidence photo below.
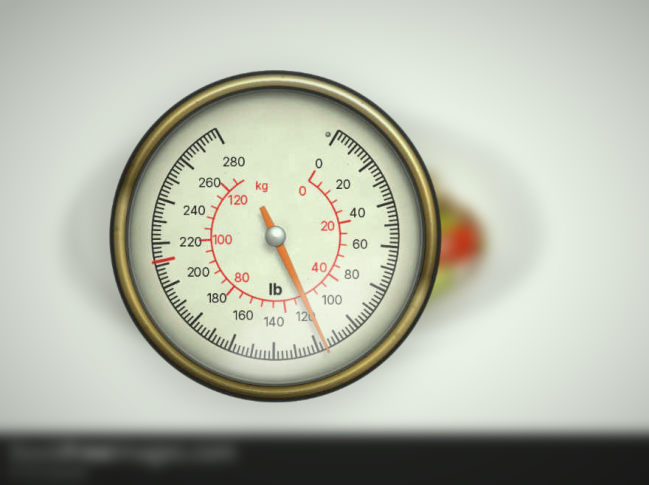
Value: {"value": 116, "unit": "lb"}
